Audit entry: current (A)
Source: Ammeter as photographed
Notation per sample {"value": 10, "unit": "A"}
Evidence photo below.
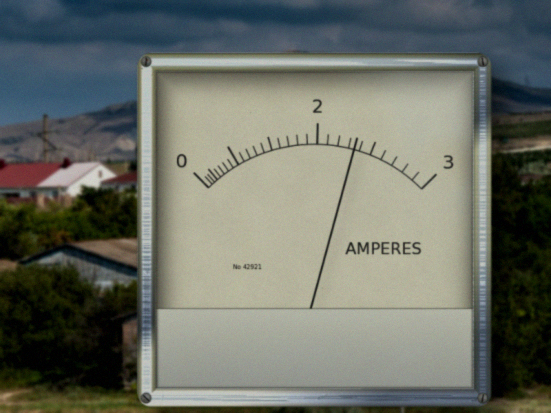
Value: {"value": 2.35, "unit": "A"}
